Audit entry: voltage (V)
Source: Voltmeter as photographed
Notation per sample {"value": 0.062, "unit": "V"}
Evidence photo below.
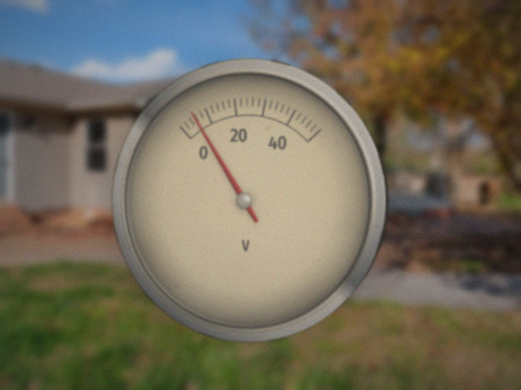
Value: {"value": 6, "unit": "V"}
